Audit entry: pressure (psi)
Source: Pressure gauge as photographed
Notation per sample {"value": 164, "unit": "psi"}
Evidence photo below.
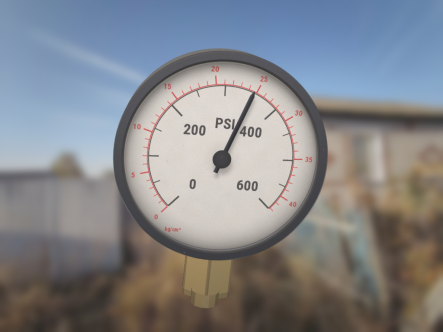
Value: {"value": 350, "unit": "psi"}
